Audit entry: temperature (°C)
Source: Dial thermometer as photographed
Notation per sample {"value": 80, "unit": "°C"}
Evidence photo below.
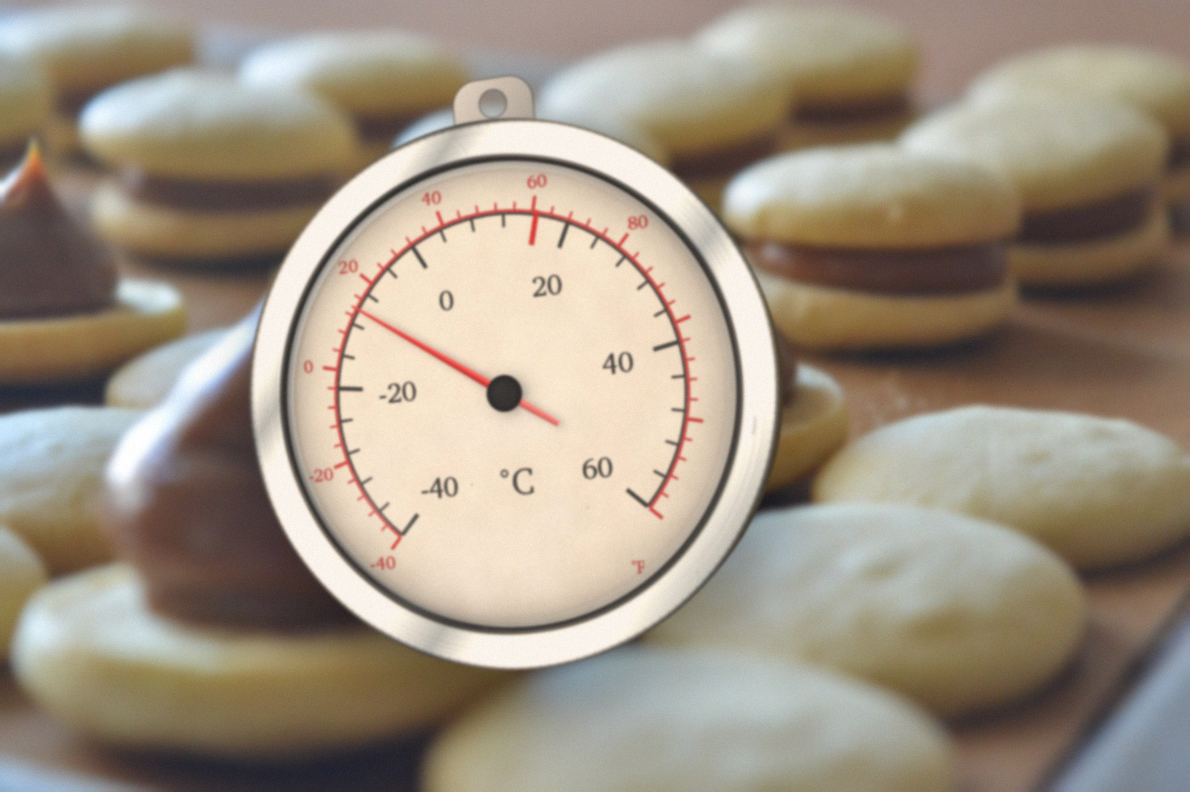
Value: {"value": -10, "unit": "°C"}
